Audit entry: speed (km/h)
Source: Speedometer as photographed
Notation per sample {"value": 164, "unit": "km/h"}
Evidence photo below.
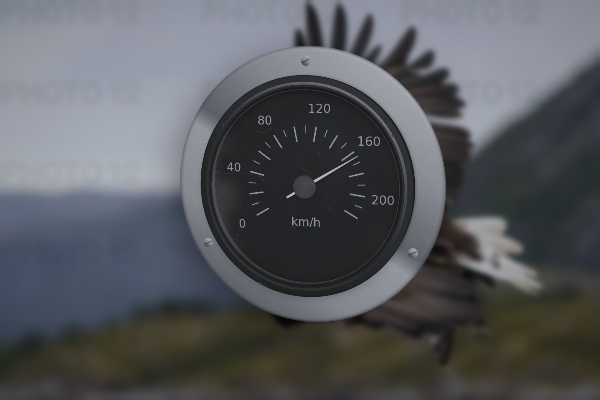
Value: {"value": 165, "unit": "km/h"}
